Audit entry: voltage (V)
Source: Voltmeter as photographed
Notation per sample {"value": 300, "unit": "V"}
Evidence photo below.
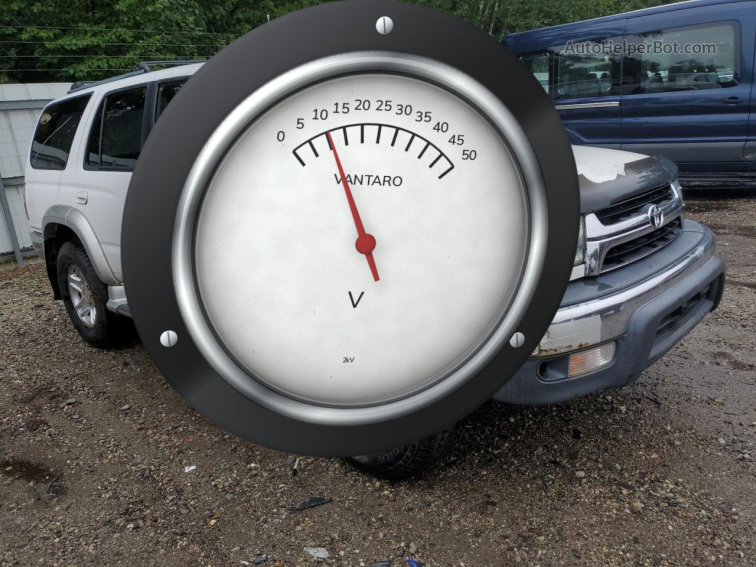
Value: {"value": 10, "unit": "V"}
